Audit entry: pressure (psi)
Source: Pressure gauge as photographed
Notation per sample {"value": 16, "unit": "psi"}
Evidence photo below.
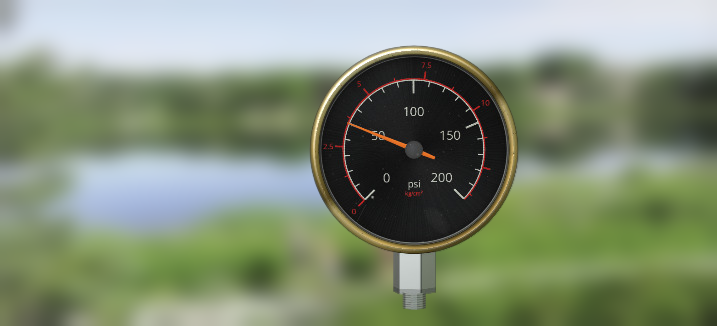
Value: {"value": 50, "unit": "psi"}
